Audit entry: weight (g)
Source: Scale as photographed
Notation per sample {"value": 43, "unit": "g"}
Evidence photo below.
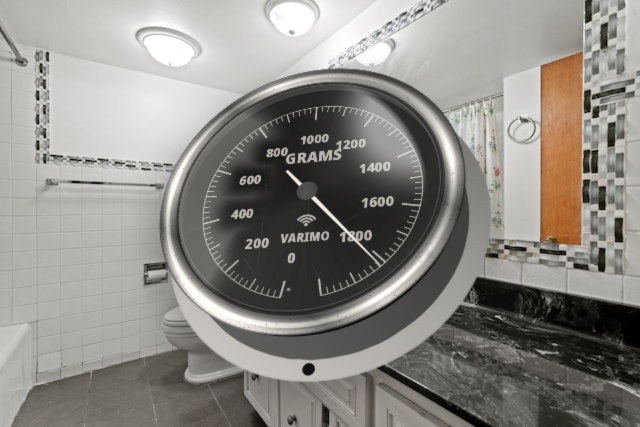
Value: {"value": 1820, "unit": "g"}
